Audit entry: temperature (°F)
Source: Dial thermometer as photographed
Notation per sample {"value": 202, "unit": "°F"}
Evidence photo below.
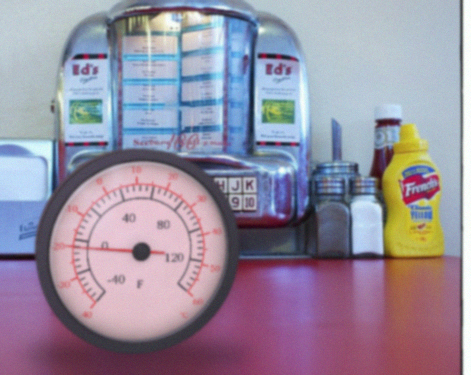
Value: {"value": -4, "unit": "°F"}
